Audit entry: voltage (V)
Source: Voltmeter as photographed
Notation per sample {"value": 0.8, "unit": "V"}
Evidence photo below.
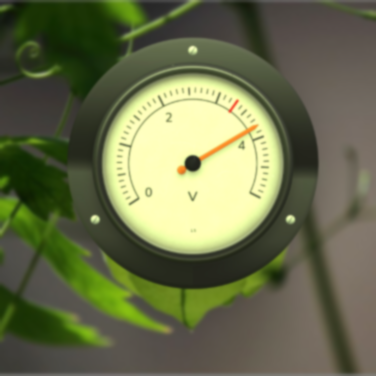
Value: {"value": 3.8, "unit": "V"}
